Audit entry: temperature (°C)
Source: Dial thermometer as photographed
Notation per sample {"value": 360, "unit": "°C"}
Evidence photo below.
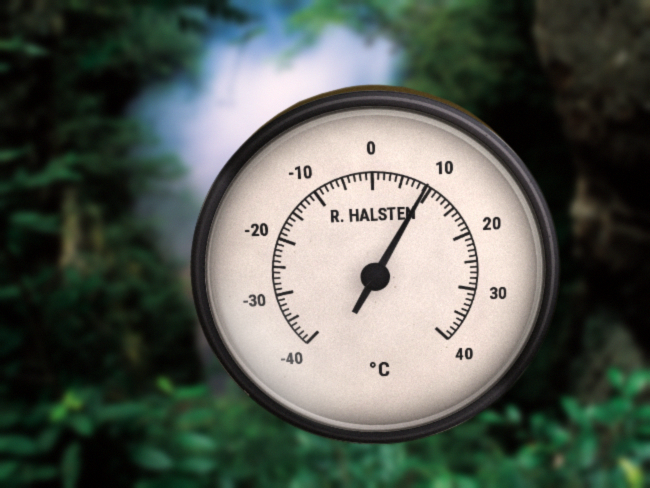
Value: {"value": 9, "unit": "°C"}
